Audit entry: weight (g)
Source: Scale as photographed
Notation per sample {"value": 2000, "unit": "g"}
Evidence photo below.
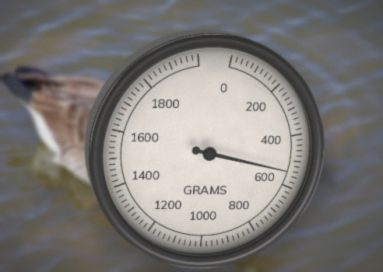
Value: {"value": 540, "unit": "g"}
